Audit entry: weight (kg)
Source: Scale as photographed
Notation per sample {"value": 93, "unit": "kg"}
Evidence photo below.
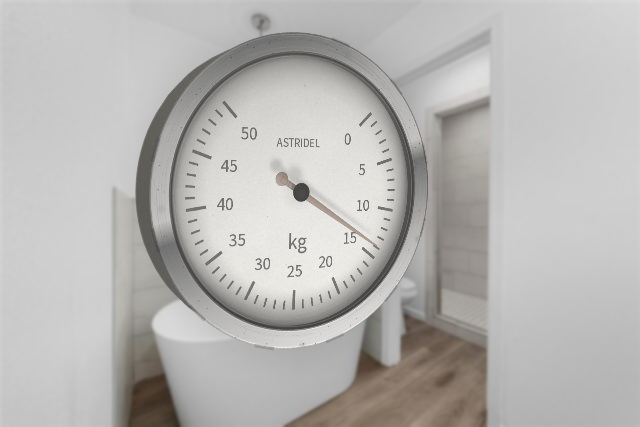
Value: {"value": 14, "unit": "kg"}
